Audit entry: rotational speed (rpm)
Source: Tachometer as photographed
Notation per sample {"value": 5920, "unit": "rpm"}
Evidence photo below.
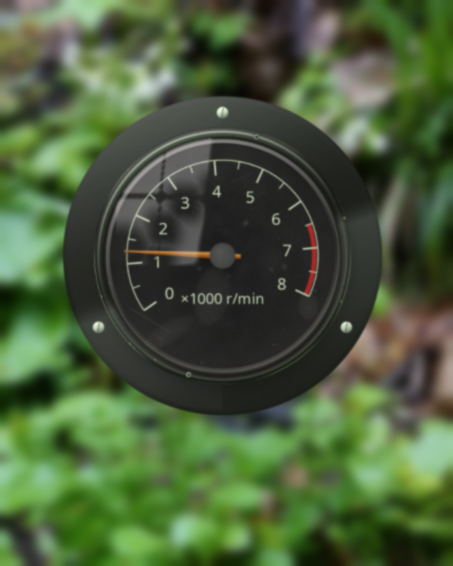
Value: {"value": 1250, "unit": "rpm"}
